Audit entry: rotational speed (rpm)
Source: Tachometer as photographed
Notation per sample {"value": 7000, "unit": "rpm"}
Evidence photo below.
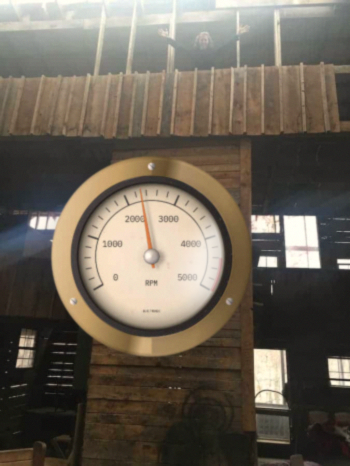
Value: {"value": 2300, "unit": "rpm"}
